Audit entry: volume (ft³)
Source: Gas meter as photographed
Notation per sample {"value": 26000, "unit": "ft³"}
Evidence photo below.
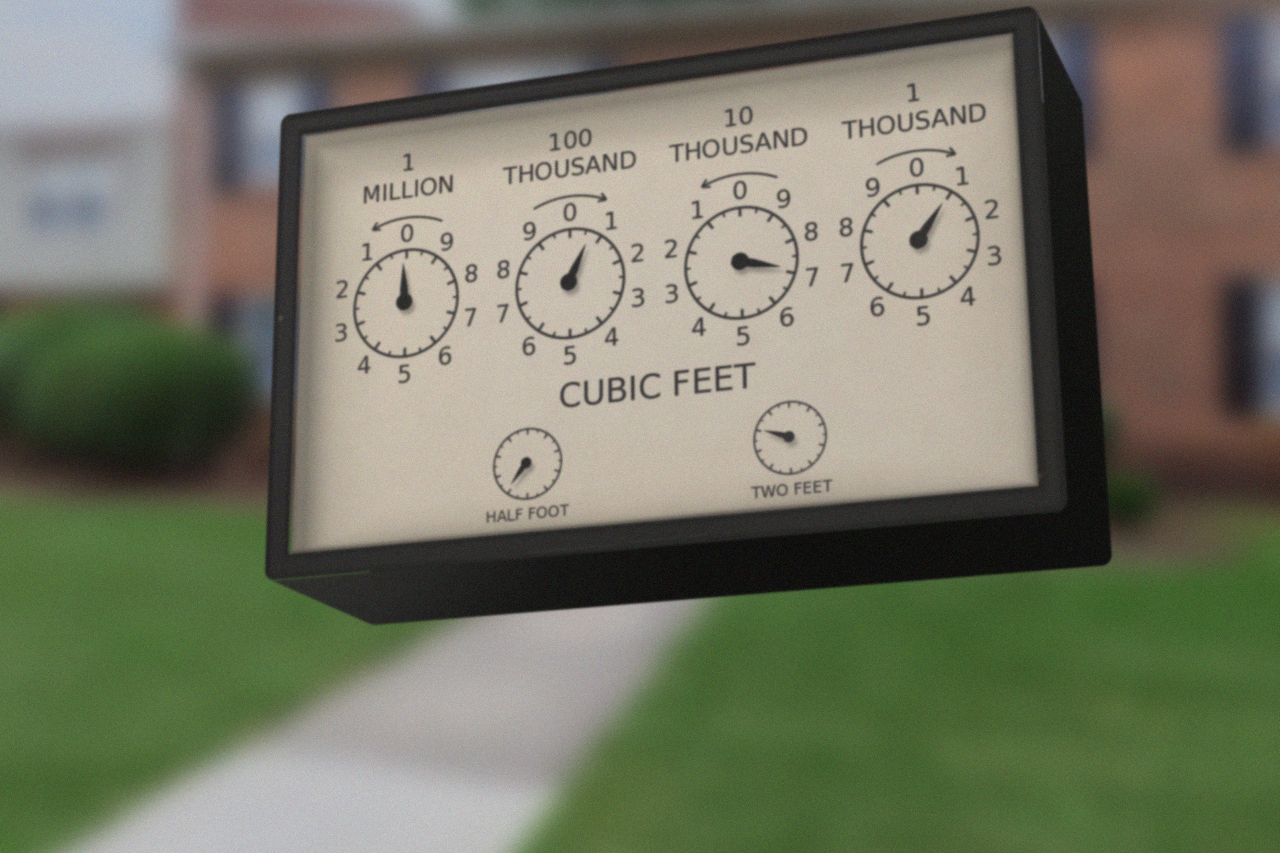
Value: {"value": 7100, "unit": "ft³"}
